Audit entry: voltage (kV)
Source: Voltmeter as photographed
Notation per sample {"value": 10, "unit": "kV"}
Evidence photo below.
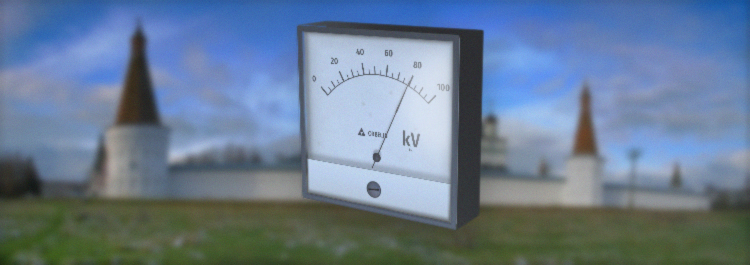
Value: {"value": 80, "unit": "kV"}
